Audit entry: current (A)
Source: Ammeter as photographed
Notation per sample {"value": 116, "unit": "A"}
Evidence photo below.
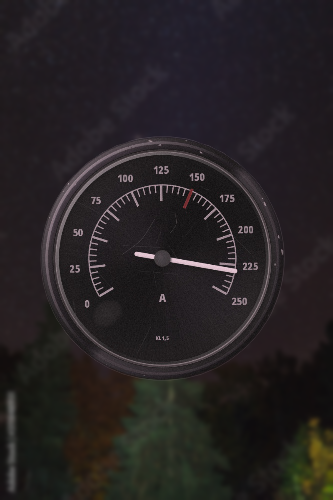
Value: {"value": 230, "unit": "A"}
